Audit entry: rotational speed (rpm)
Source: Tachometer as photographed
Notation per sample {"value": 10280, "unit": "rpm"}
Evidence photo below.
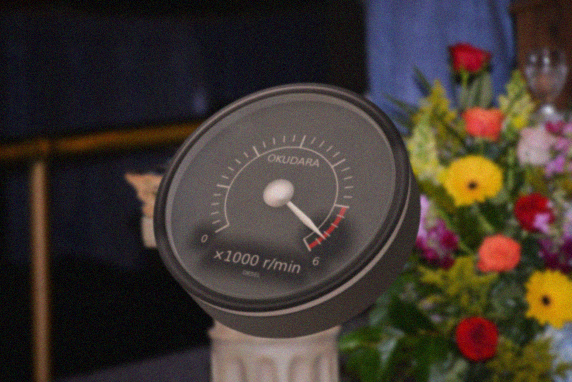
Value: {"value": 5700, "unit": "rpm"}
